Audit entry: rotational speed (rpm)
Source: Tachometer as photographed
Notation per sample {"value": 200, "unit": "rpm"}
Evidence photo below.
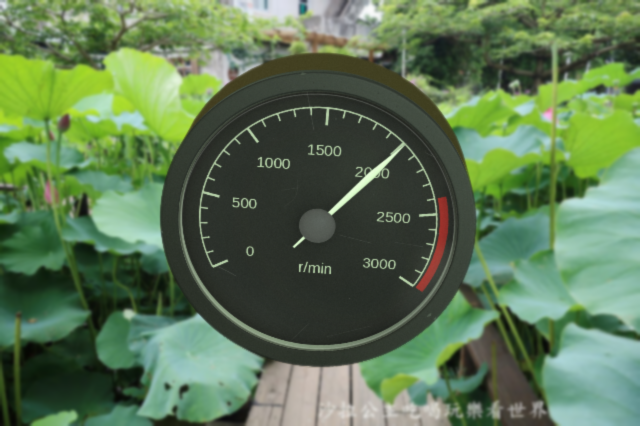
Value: {"value": 2000, "unit": "rpm"}
